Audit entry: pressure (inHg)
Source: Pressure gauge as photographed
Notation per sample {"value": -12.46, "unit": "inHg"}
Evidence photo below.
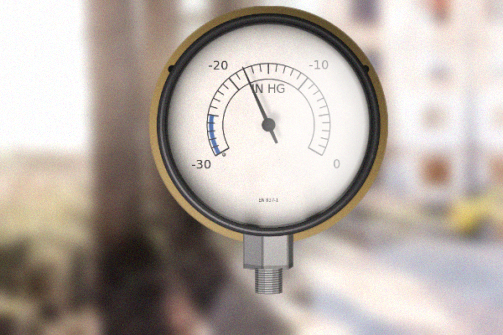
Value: {"value": -18, "unit": "inHg"}
